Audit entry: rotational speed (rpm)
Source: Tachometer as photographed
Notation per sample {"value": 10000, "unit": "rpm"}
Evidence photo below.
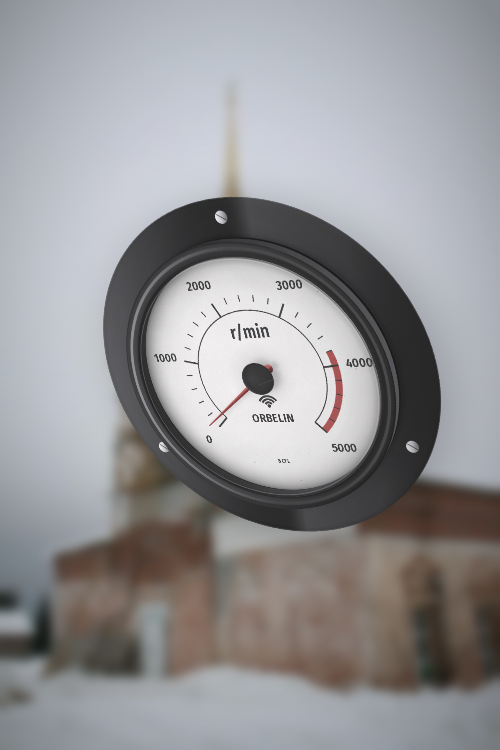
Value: {"value": 100, "unit": "rpm"}
